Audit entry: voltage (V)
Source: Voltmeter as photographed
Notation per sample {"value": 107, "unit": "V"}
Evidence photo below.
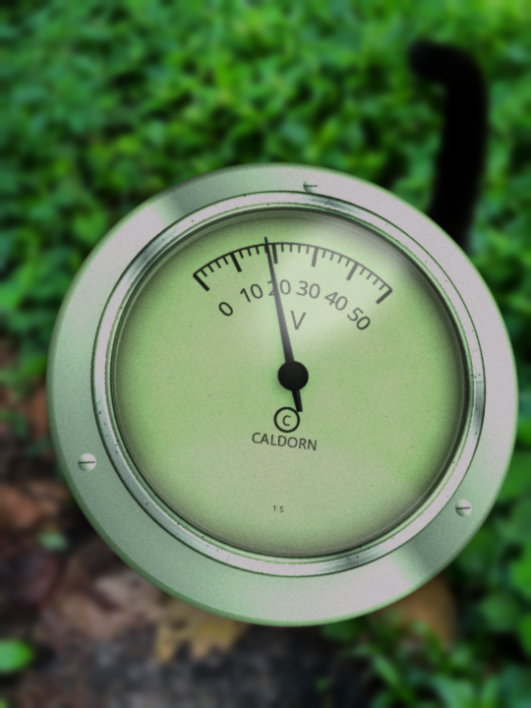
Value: {"value": 18, "unit": "V"}
